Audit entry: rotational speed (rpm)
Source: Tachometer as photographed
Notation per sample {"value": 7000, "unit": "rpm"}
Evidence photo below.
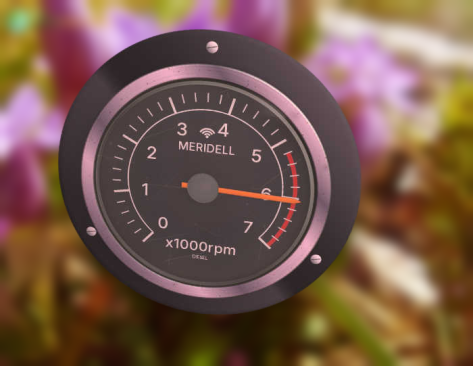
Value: {"value": 6000, "unit": "rpm"}
